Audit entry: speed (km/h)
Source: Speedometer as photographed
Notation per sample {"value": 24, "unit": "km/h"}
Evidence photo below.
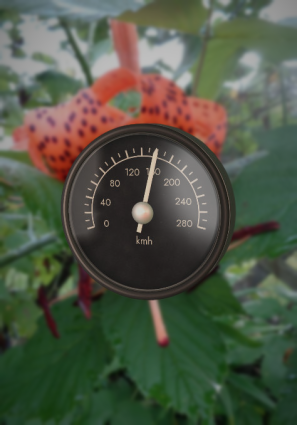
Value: {"value": 160, "unit": "km/h"}
